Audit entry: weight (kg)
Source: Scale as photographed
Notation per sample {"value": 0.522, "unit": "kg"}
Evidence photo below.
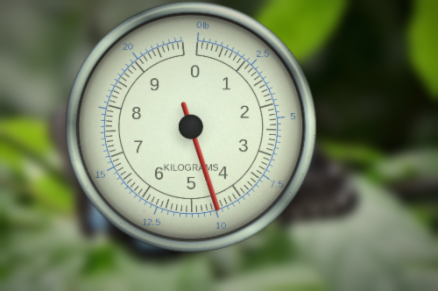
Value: {"value": 4.5, "unit": "kg"}
